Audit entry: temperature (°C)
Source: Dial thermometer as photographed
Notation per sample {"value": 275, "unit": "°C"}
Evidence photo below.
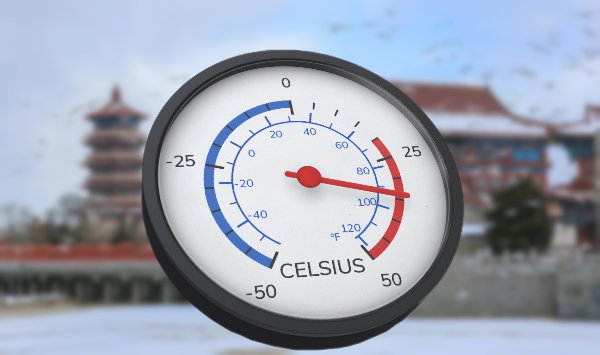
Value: {"value": 35, "unit": "°C"}
